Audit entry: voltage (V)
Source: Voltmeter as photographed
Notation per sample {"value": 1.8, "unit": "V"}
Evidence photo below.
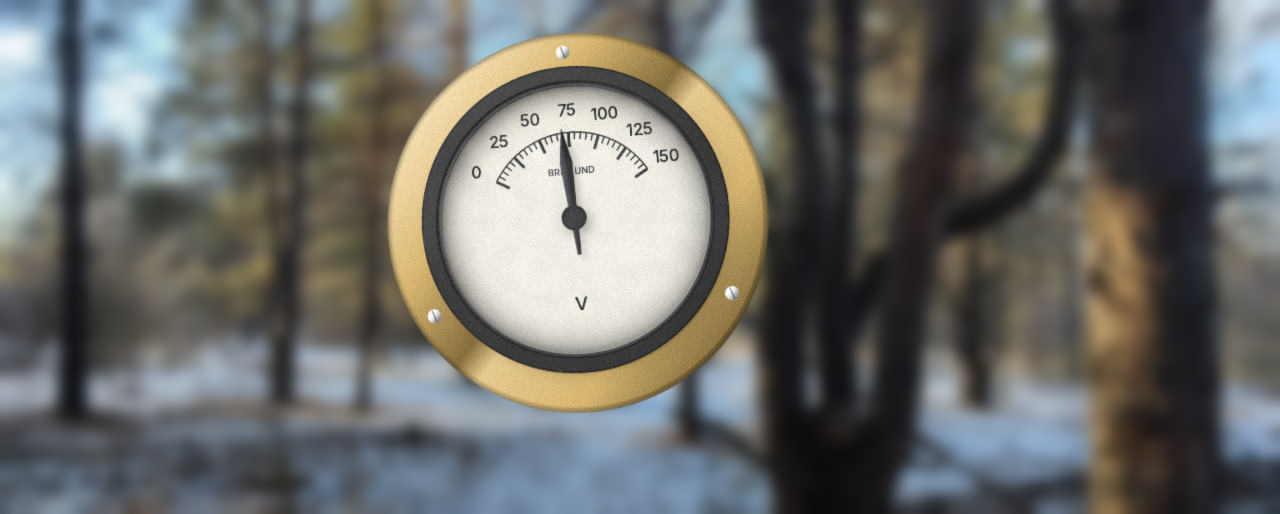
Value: {"value": 70, "unit": "V"}
